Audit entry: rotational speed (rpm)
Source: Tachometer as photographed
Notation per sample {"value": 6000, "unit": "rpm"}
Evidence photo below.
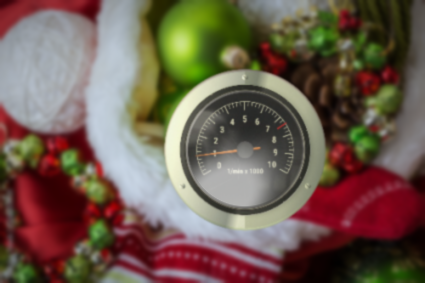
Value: {"value": 1000, "unit": "rpm"}
